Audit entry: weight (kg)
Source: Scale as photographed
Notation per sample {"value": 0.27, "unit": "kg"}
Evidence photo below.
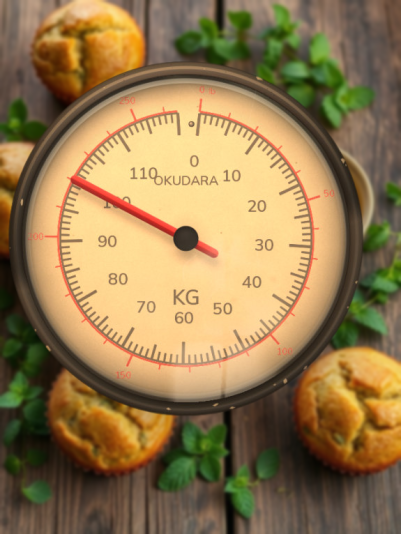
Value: {"value": 100, "unit": "kg"}
